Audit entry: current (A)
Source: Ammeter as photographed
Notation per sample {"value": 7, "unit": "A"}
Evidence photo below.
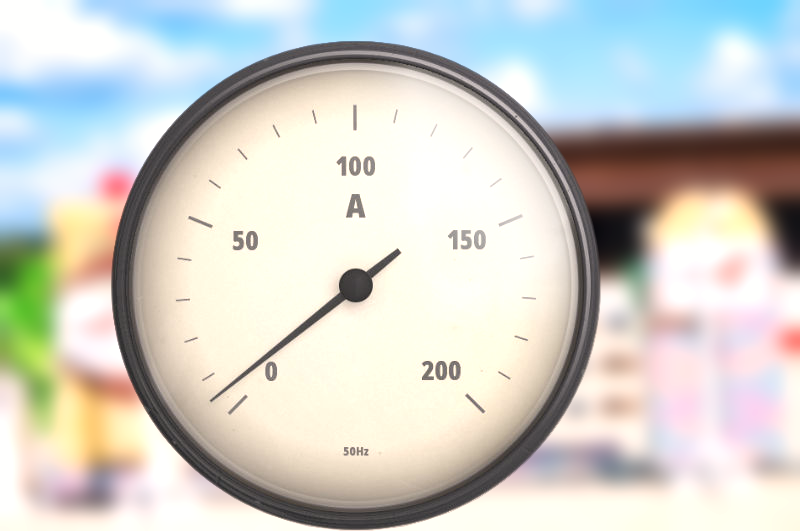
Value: {"value": 5, "unit": "A"}
